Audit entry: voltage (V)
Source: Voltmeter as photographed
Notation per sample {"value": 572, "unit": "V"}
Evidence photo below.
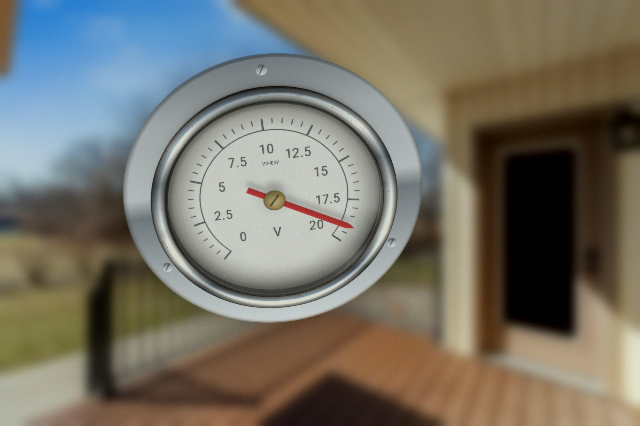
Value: {"value": 19, "unit": "V"}
